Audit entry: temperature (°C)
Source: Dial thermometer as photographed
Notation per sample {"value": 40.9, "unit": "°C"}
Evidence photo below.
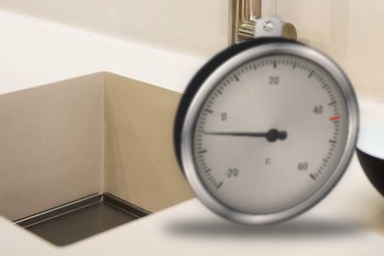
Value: {"value": -5, "unit": "°C"}
